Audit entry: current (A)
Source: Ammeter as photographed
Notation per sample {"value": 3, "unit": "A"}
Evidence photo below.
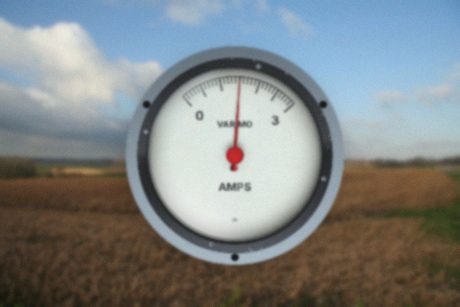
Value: {"value": 1.5, "unit": "A"}
